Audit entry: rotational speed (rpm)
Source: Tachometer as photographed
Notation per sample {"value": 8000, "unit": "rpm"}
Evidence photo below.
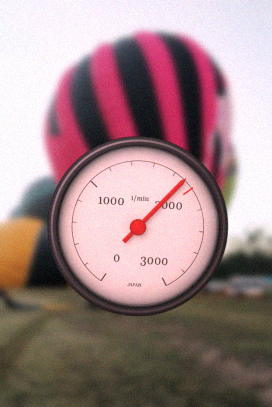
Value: {"value": 1900, "unit": "rpm"}
